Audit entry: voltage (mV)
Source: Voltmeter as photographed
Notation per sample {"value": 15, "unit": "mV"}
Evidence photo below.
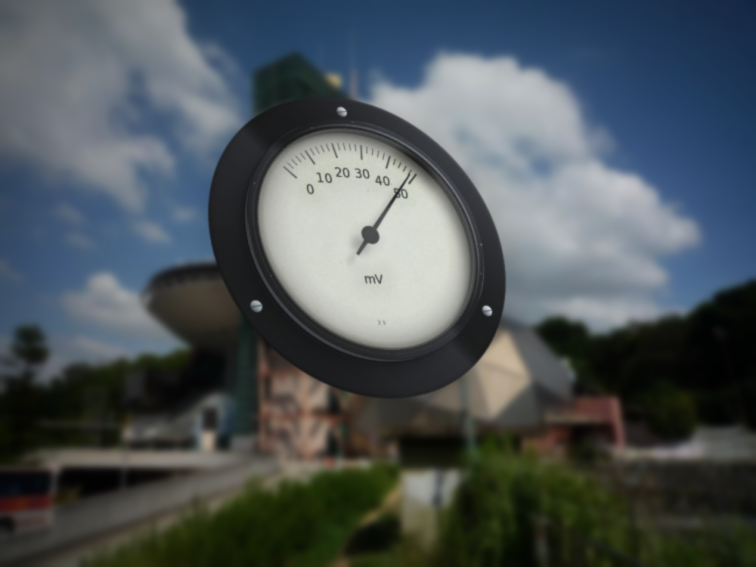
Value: {"value": 48, "unit": "mV"}
